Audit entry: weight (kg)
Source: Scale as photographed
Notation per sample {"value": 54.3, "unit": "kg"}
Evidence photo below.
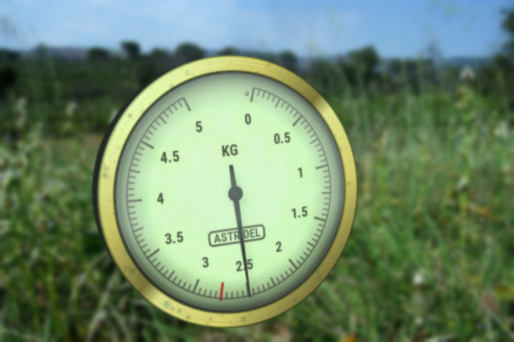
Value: {"value": 2.5, "unit": "kg"}
